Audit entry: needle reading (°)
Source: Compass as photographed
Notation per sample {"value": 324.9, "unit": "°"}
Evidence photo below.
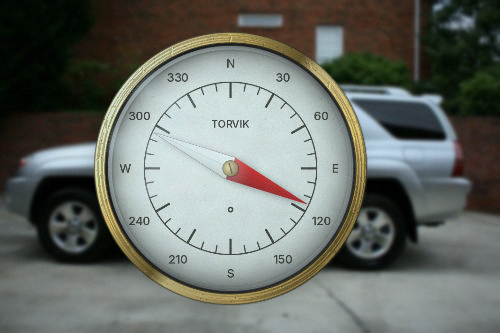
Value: {"value": 115, "unit": "°"}
